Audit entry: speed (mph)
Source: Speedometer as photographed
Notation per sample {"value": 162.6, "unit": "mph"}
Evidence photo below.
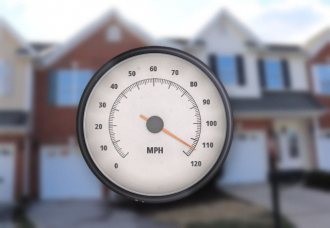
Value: {"value": 115, "unit": "mph"}
